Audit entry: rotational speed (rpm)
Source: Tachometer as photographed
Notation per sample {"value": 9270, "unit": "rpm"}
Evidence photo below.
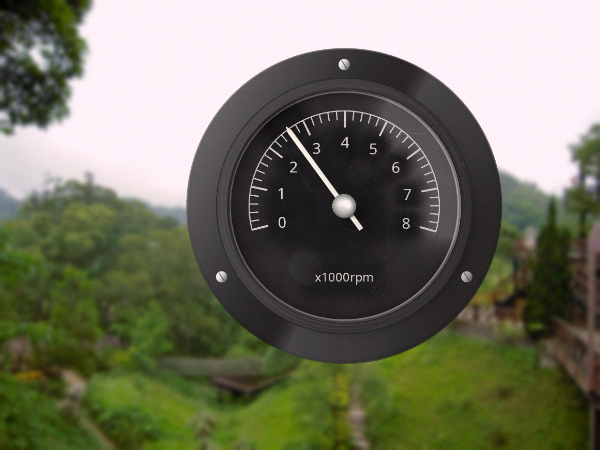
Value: {"value": 2600, "unit": "rpm"}
